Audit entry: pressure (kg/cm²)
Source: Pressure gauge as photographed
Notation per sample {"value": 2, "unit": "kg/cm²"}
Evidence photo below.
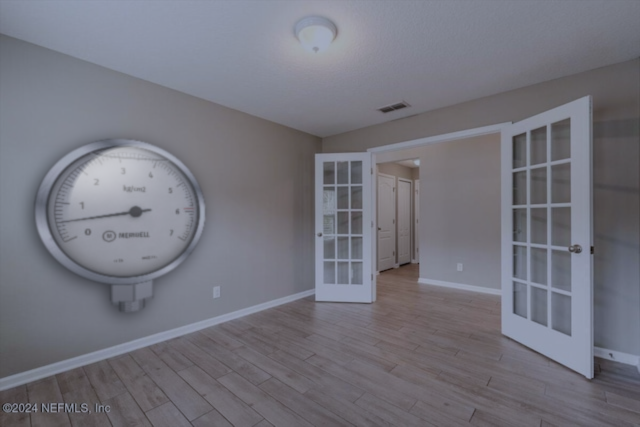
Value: {"value": 0.5, "unit": "kg/cm²"}
